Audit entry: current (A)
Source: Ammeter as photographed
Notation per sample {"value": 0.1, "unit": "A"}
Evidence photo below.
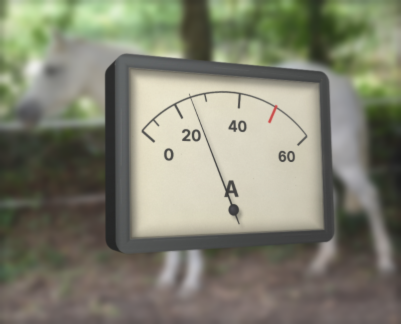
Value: {"value": 25, "unit": "A"}
